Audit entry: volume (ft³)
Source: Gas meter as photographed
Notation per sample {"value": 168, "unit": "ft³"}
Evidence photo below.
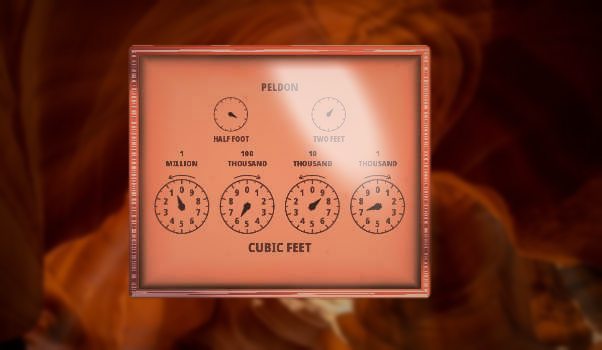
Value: {"value": 58700, "unit": "ft³"}
